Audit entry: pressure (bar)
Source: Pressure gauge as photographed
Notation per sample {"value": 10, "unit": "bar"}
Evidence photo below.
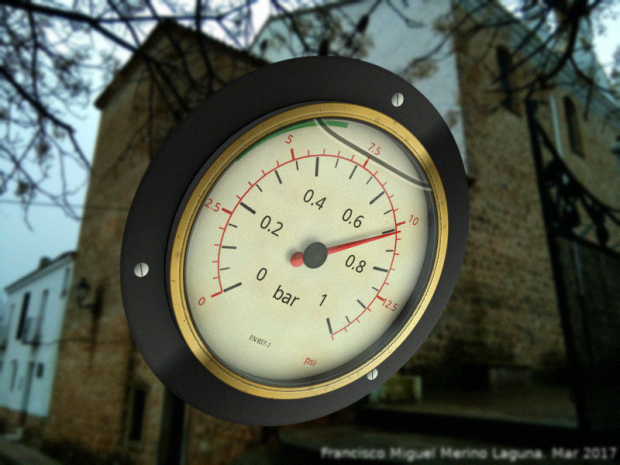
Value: {"value": 0.7, "unit": "bar"}
